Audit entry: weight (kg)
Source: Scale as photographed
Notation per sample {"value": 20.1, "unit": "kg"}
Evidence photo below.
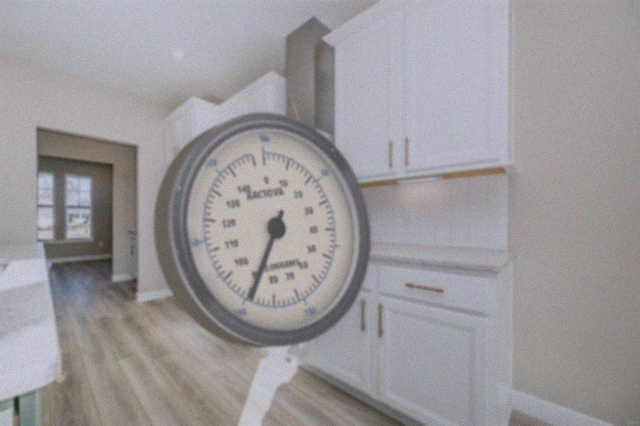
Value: {"value": 90, "unit": "kg"}
